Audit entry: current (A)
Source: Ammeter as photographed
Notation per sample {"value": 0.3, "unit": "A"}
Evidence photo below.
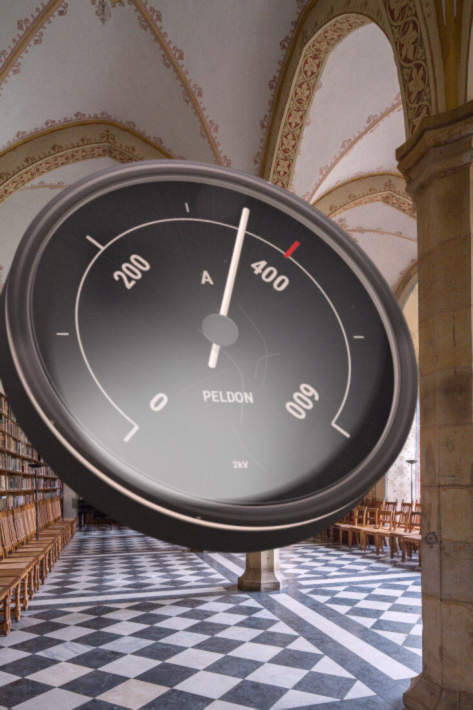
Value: {"value": 350, "unit": "A"}
